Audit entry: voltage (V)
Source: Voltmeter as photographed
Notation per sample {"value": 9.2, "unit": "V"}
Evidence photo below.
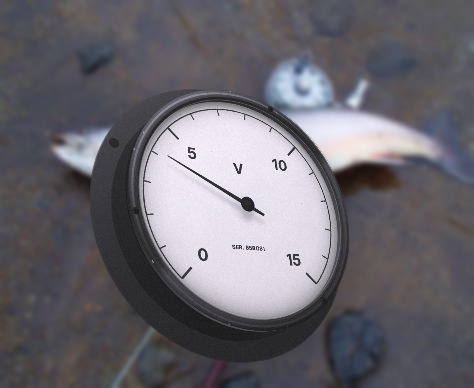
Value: {"value": 4, "unit": "V"}
